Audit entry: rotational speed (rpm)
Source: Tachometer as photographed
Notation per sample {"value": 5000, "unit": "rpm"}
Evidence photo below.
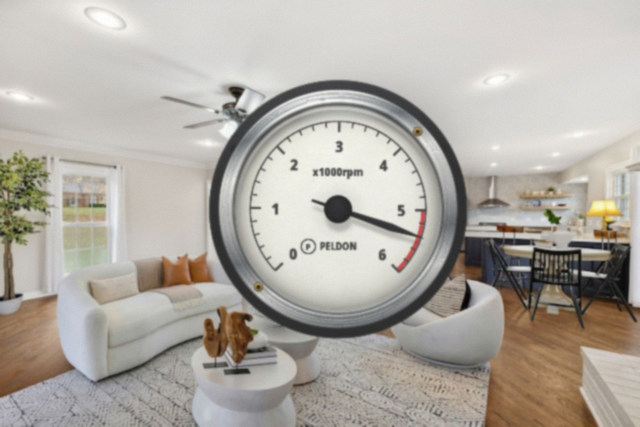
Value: {"value": 5400, "unit": "rpm"}
